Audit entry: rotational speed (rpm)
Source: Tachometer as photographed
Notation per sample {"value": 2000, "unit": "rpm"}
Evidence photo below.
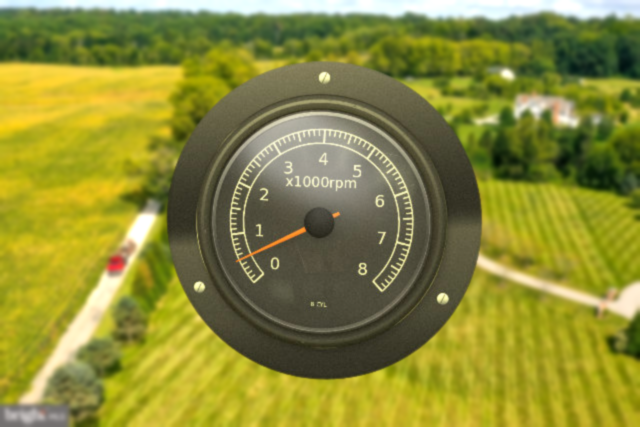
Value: {"value": 500, "unit": "rpm"}
